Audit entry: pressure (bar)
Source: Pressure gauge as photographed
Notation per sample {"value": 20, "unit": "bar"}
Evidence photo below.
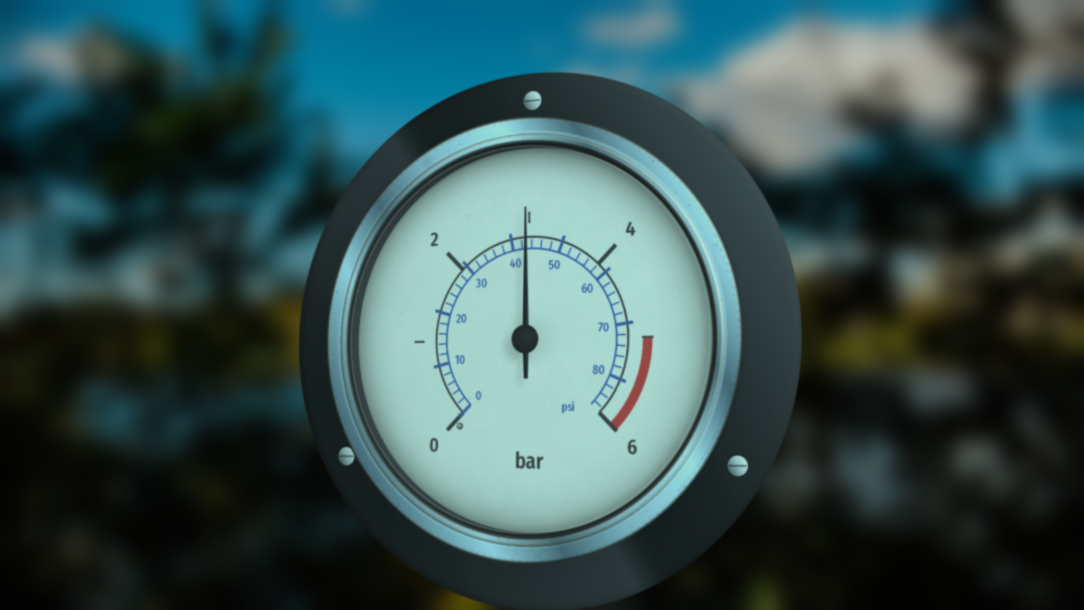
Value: {"value": 3, "unit": "bar"}
